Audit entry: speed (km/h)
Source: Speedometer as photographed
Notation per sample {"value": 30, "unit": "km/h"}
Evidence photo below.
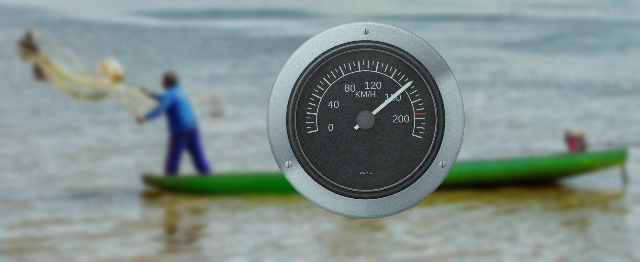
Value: {"value": 160, "unit": "km/h"}
